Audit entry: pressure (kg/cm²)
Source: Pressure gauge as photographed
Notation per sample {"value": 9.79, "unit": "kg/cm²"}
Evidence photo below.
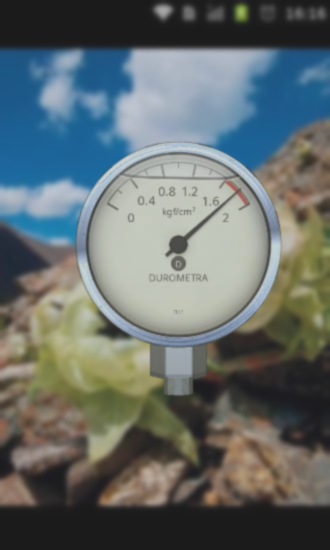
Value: {"value": 1.8, "unit": "kg/cm²"}
